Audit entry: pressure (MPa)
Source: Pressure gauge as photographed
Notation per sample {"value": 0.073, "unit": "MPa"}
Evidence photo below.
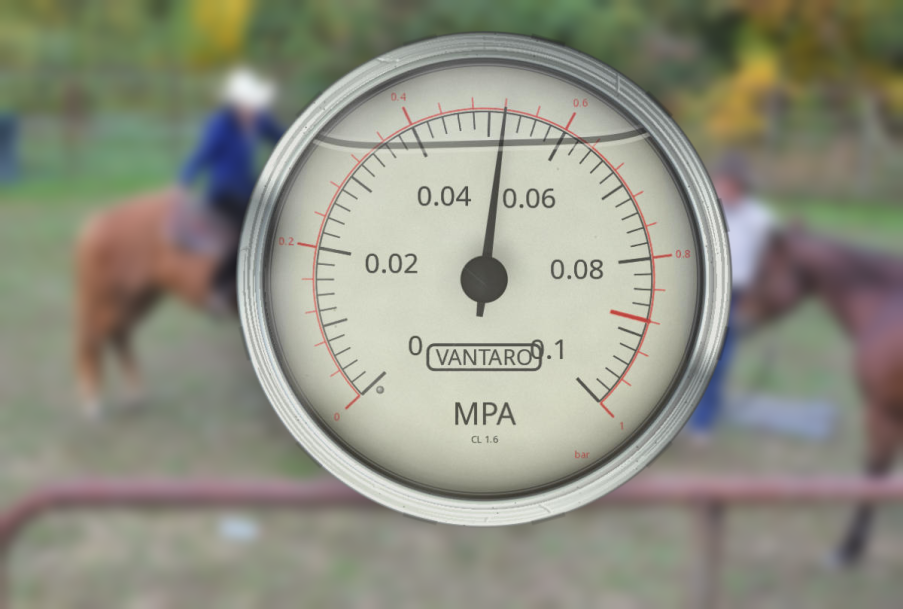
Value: {"value": 0.052, "unit": "MPa"}
